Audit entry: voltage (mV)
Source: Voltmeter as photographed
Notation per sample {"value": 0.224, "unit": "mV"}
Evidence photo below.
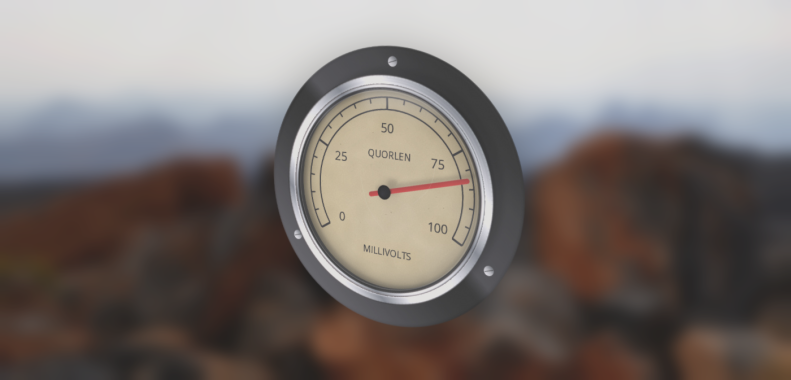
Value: {"value": 82.5, "unit": "mV"}
